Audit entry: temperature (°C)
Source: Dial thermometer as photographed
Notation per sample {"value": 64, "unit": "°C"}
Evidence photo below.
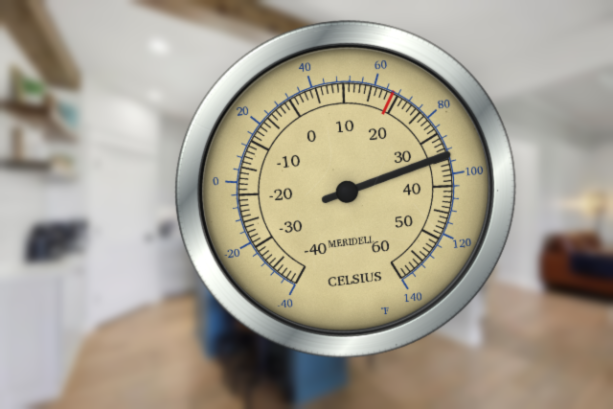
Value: {"value": 34, "unit": "°C"}
